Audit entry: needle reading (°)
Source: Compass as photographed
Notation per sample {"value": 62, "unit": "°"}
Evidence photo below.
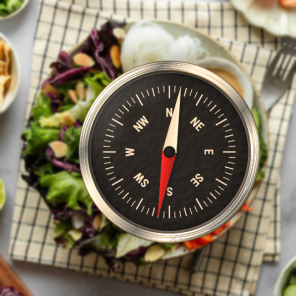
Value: {"value": 190, "unit": "°"}
